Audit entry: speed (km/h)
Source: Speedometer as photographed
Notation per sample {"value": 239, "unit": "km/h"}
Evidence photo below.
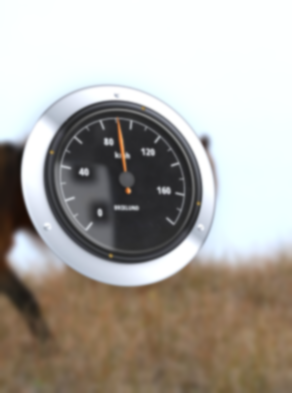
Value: {"value": 90, "unit": "km/h"}
